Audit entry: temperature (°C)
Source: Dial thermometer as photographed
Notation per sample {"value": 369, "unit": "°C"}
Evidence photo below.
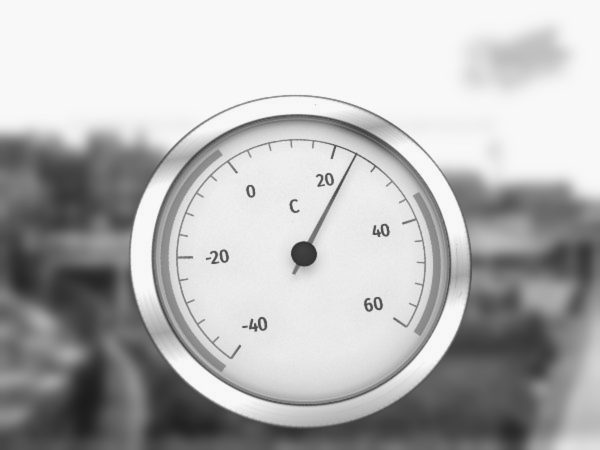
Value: {"value": 24, "unit": "°C"}
